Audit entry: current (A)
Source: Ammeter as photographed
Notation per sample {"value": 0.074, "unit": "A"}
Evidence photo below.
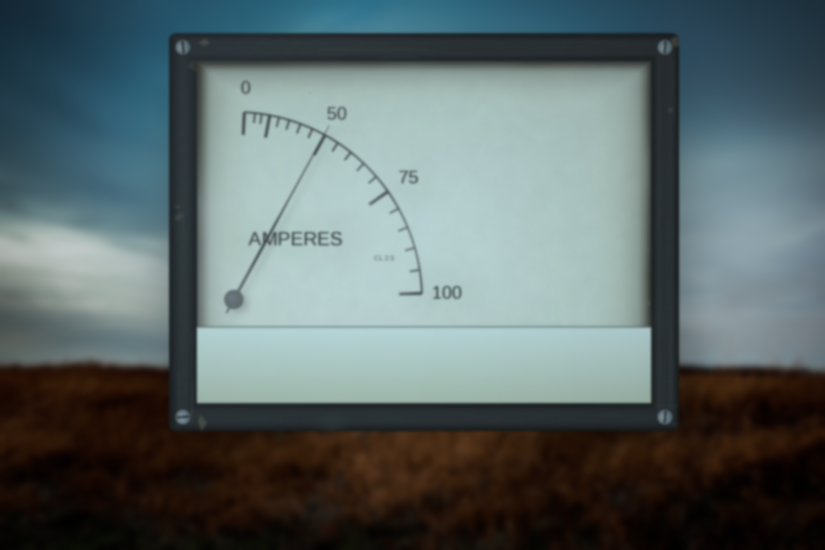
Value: {"value": 50, "unit": "A"}
